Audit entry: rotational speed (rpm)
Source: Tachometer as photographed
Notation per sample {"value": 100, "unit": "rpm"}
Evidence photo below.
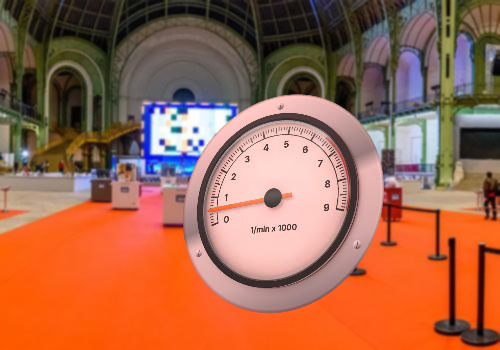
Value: {"value": 500, "unit": "rpm"}
